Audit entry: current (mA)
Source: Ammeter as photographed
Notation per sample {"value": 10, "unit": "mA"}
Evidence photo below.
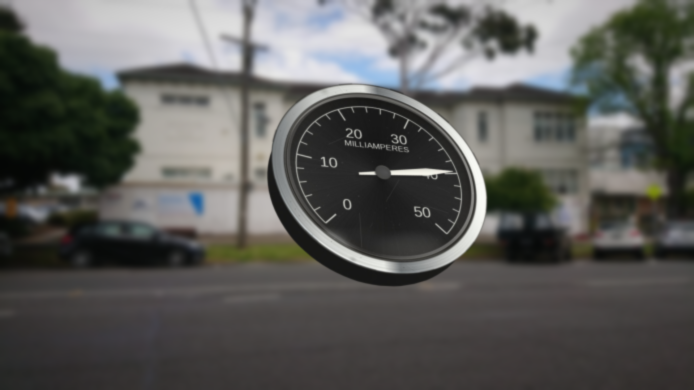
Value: {"value": 40, "unit": "mA"}
